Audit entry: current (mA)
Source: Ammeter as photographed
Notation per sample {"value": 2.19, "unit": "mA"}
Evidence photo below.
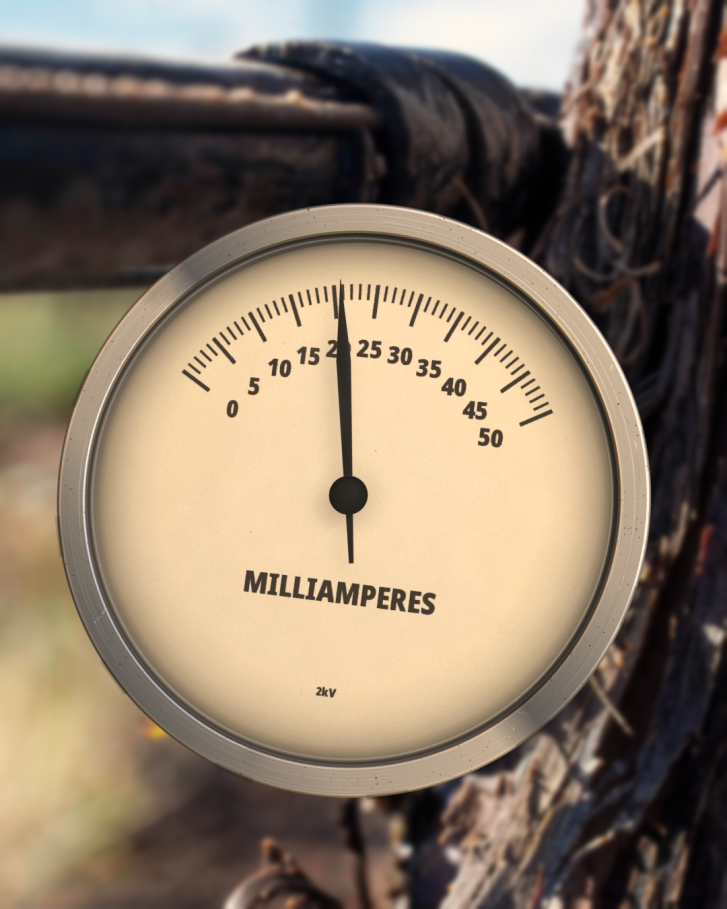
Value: {"value": 21, "unit": "mA"}
